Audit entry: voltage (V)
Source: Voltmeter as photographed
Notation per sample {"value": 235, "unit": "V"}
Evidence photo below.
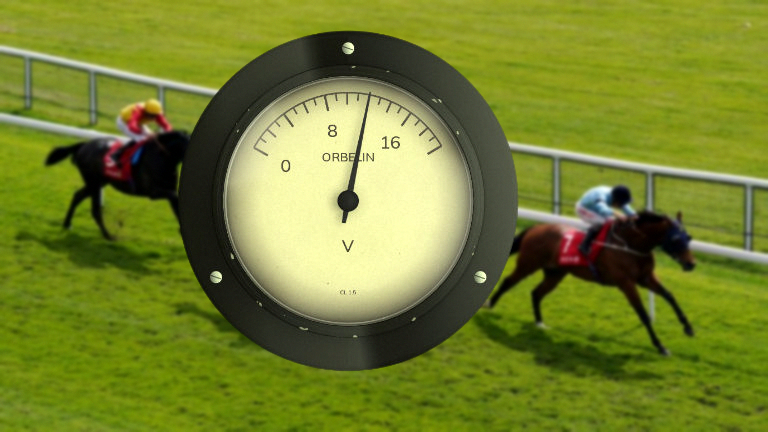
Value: {"value": 12, "unit": "V"}
